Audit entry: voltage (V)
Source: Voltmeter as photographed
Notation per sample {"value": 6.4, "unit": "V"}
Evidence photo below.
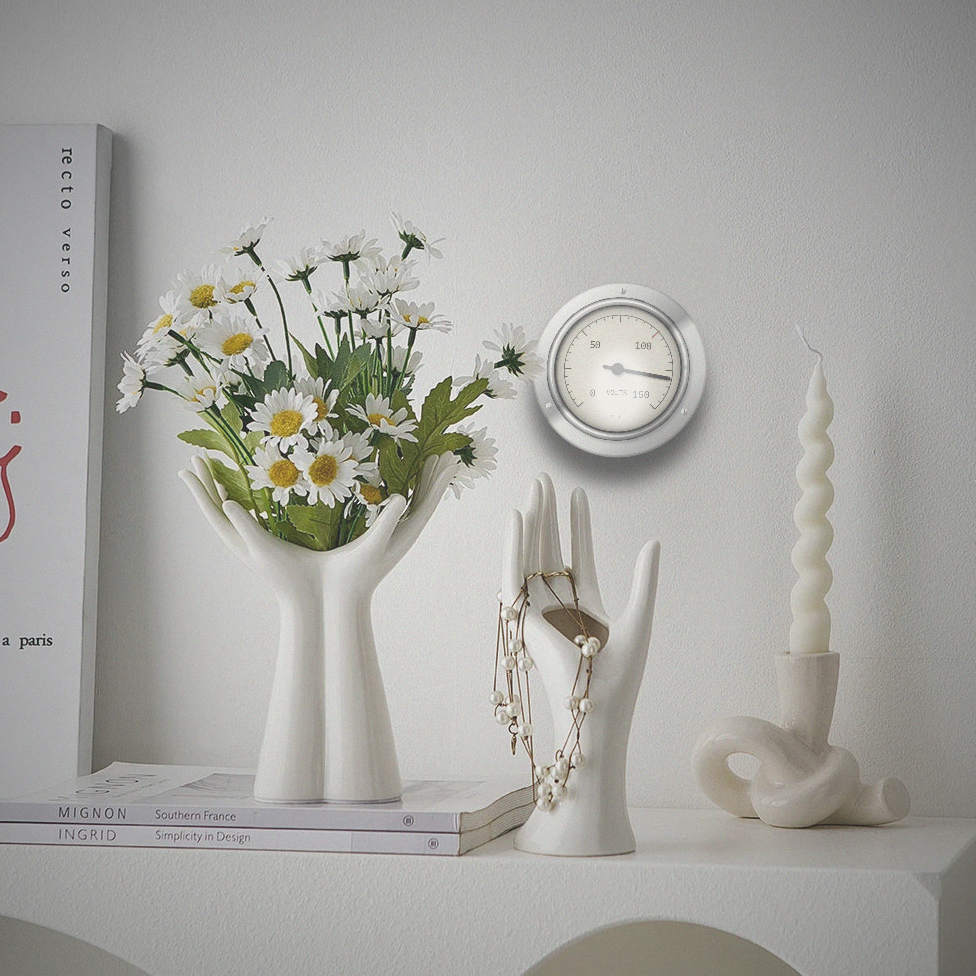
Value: {"value": 130, "unit": "V"}
